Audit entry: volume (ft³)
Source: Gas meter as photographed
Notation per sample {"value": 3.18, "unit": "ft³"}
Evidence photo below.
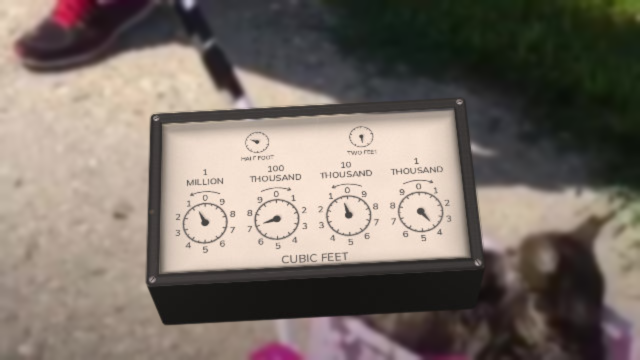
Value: {"value": 70400, "unit": "ft³"}
